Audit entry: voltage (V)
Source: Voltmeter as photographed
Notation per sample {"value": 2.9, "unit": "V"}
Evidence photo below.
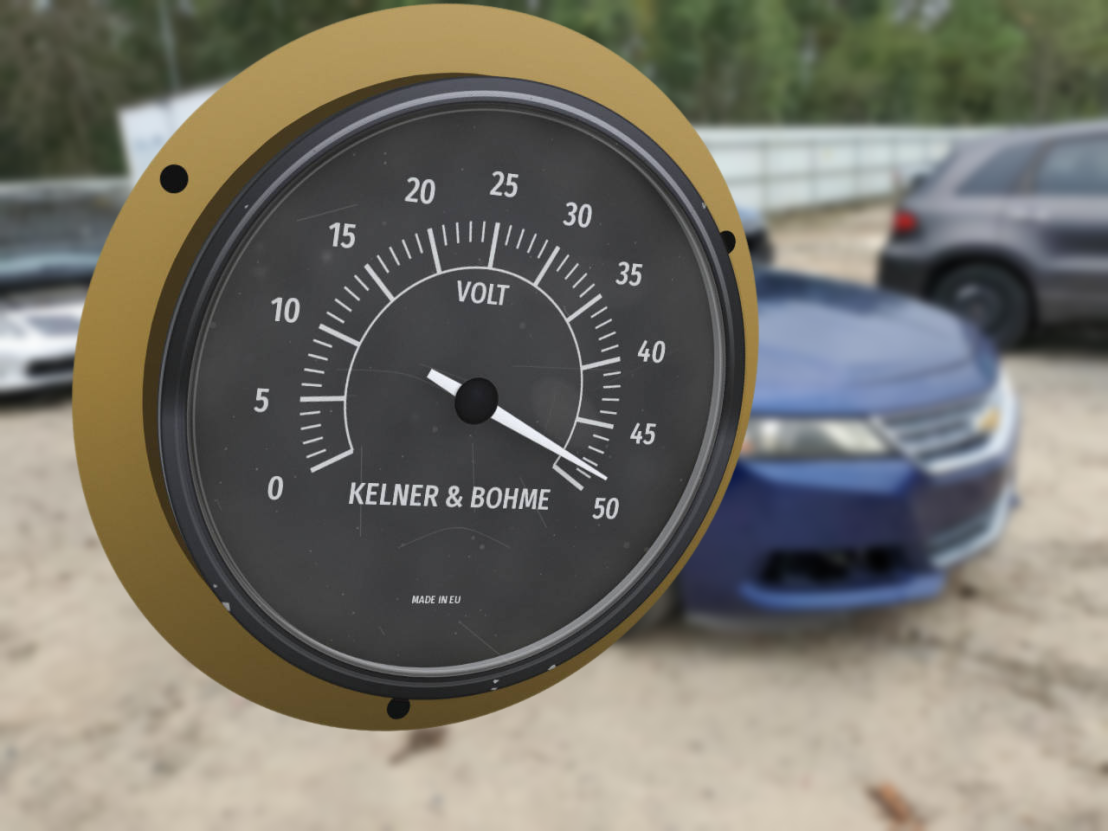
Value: {"value": 48.5, "unit": "V"}
